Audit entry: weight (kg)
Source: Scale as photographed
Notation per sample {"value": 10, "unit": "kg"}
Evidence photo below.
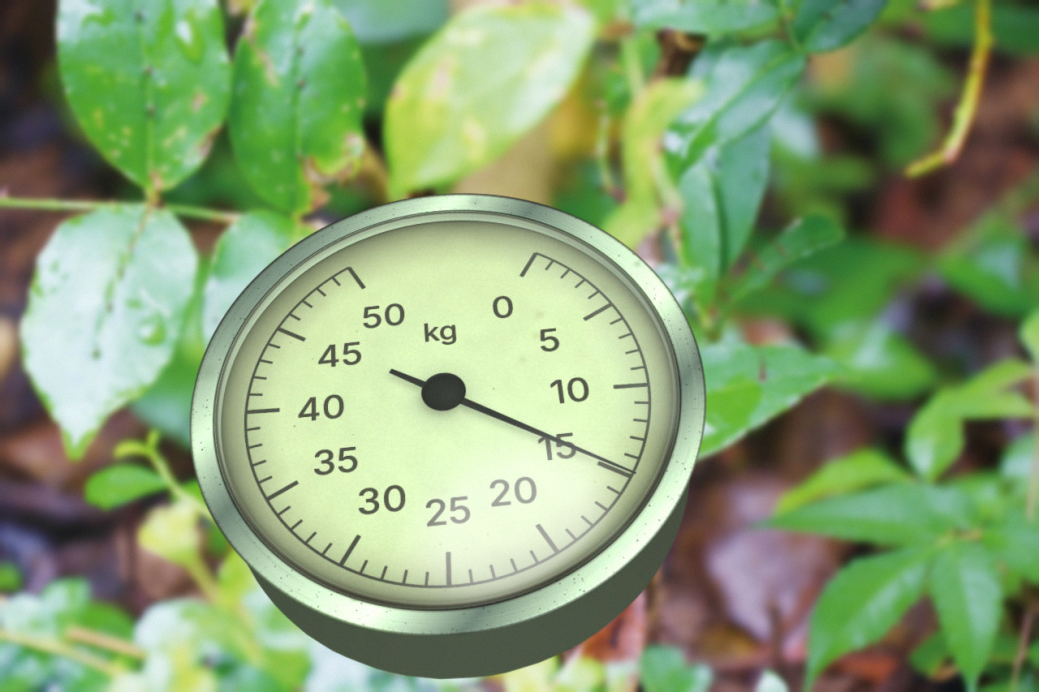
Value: {"value": 15, "unit": "kg"}
